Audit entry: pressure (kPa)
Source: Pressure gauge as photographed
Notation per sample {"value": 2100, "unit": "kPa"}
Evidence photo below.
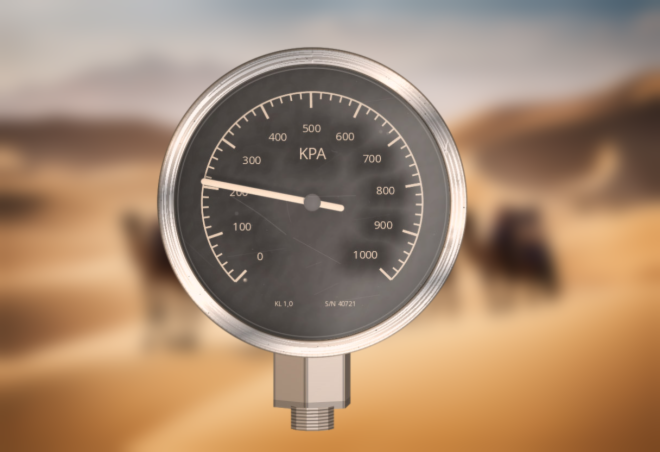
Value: {"value": 210, "unit": "kPa"}
